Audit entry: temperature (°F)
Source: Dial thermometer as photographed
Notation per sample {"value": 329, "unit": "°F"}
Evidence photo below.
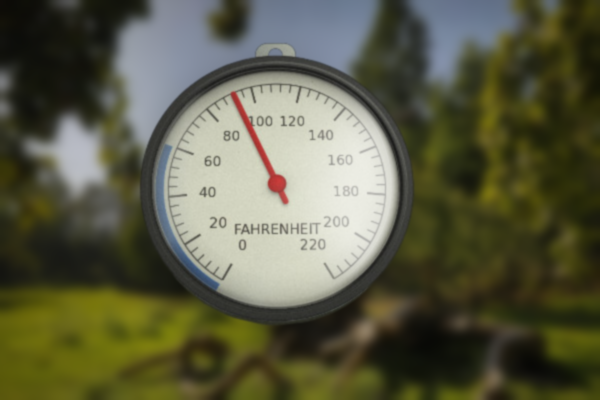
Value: {"value": 92, "unit": "°F"}
